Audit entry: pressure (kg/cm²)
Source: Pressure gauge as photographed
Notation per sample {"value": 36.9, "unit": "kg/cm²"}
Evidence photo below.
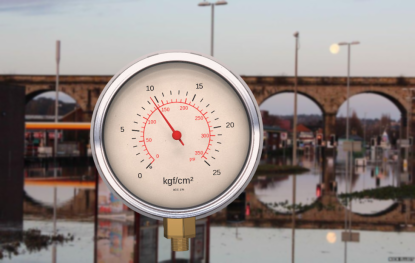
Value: {"value": 9.5, "unit": "kg/cm²"}
